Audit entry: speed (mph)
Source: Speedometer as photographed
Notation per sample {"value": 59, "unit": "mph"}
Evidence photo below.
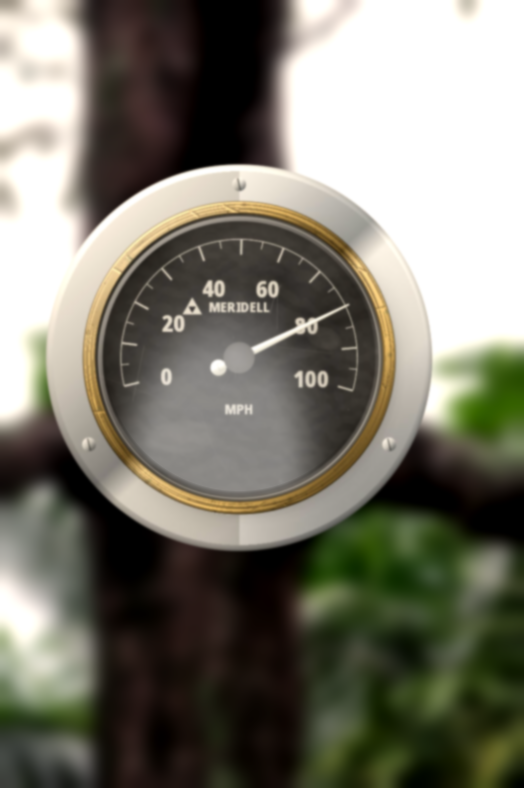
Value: {"value": 80, "unit": "mph"}
